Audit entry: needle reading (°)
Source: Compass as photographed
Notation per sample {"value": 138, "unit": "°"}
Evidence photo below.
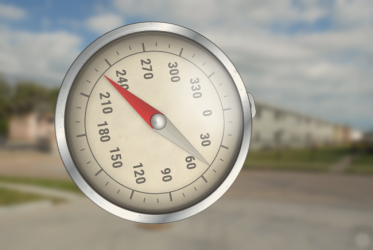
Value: {"value": 230, "unit": "°"}
